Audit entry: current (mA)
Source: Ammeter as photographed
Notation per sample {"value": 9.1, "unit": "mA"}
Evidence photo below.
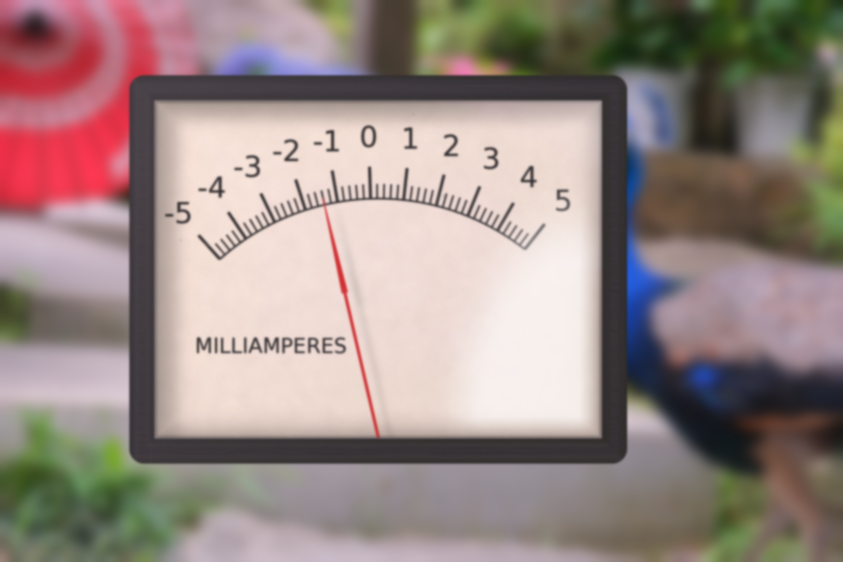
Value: {"value": -1.4, "unit": "mA"}
